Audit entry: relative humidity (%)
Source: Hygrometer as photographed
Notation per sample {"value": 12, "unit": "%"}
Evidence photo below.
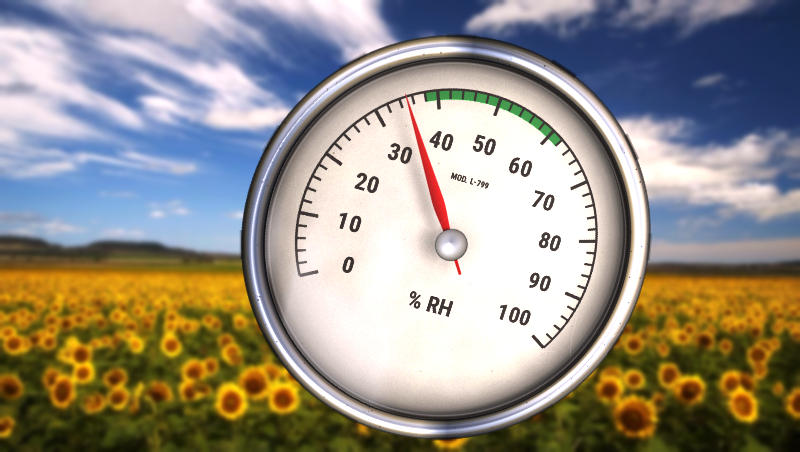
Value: {"value": 35, "unit": "%"}
